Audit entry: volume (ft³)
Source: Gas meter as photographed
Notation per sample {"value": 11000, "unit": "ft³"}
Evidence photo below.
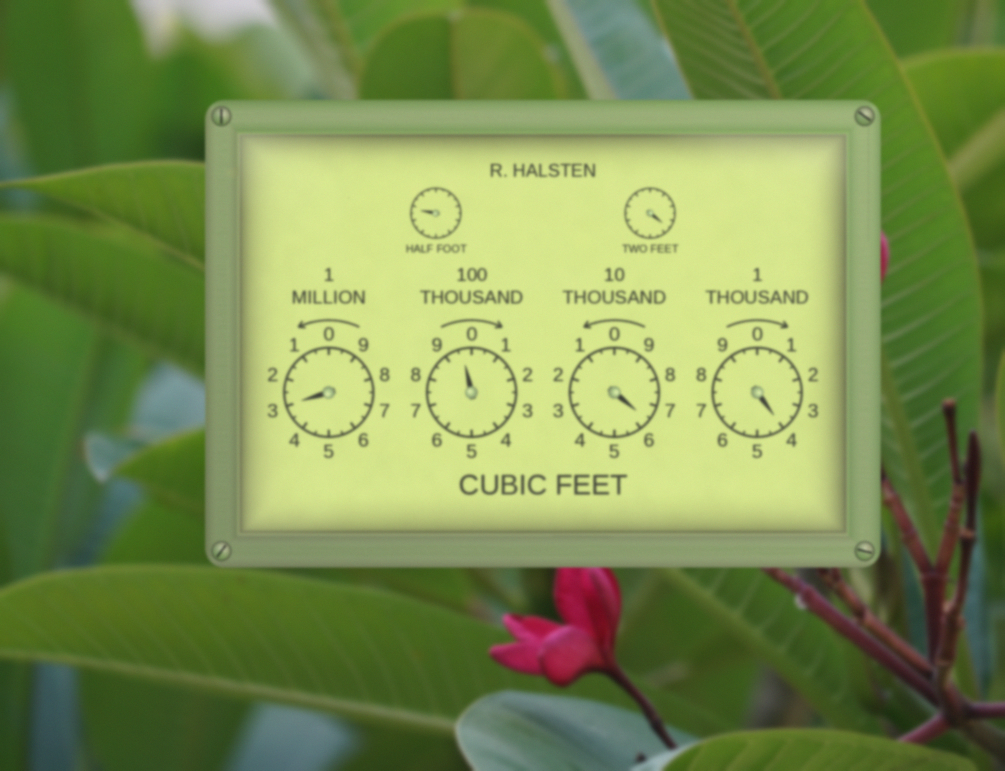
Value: {"value": 296400, "unit": "ft³"}
